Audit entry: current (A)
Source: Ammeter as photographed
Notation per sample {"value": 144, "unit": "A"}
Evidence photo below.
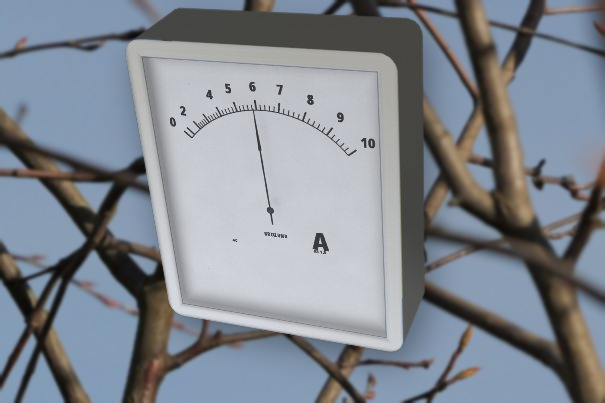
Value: {"value": 6, "unit": "A"}
